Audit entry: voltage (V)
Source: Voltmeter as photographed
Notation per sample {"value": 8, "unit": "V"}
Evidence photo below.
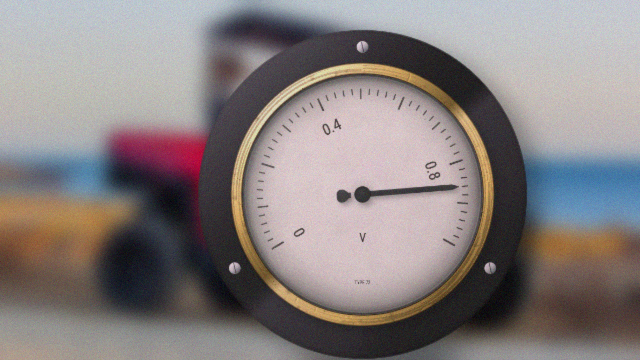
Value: {"value": 0.86, "unit": "V"}
